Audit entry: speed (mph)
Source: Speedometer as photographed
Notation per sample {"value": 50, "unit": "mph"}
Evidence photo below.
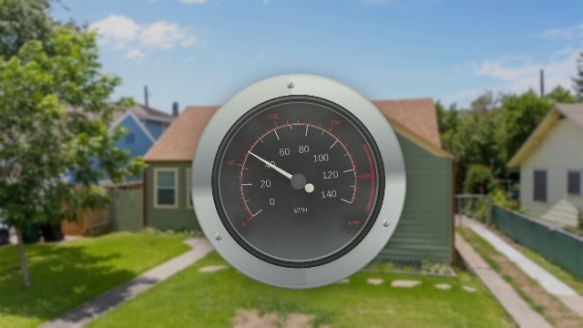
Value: {"value": 40, "unit": "mph"}
